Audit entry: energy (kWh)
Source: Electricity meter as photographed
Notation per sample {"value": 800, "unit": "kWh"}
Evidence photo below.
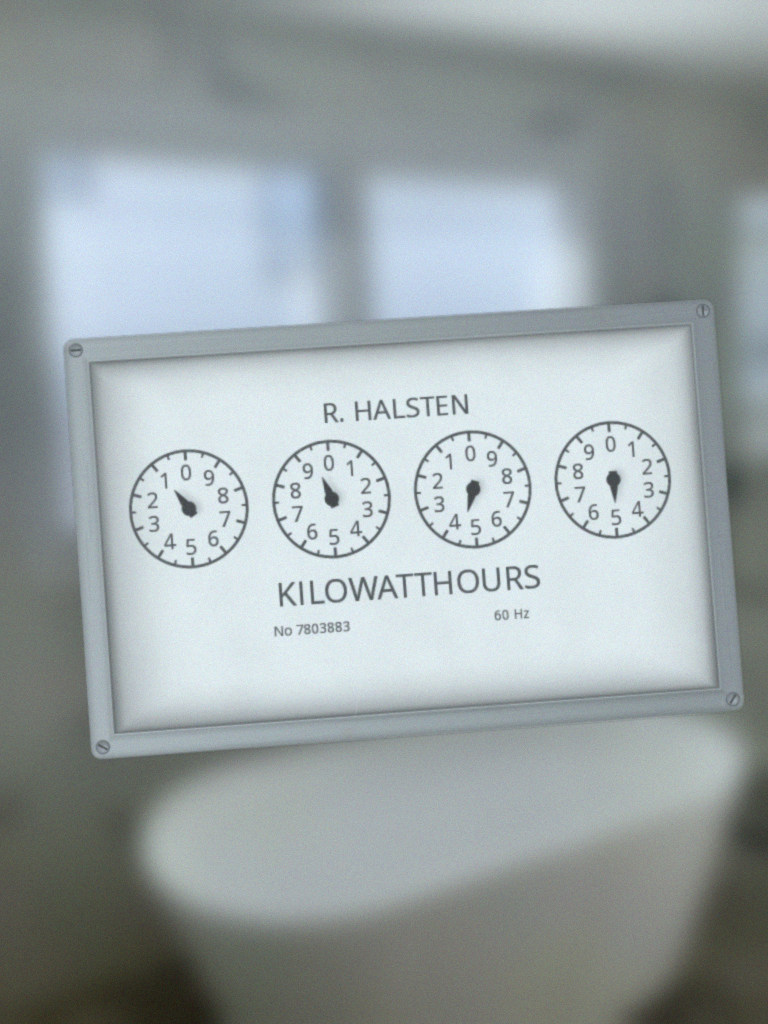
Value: {"value": 945, "unit": "kWh"}
